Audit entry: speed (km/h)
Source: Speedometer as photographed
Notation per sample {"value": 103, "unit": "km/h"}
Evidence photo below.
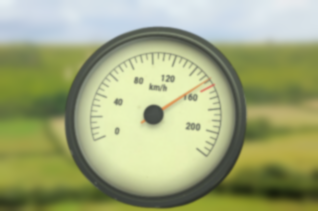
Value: {"value": 155, "unit": "km/h"}
